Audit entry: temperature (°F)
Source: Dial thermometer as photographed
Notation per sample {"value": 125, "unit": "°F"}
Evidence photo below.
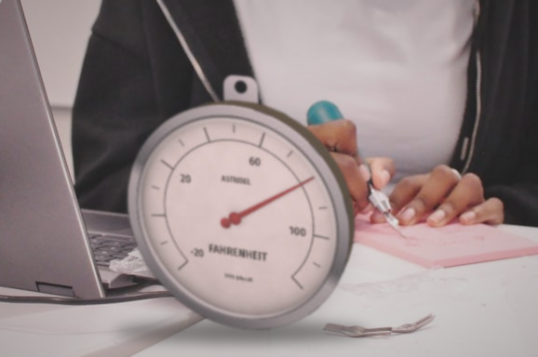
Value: {"value": 80, "unit": "°F"}
